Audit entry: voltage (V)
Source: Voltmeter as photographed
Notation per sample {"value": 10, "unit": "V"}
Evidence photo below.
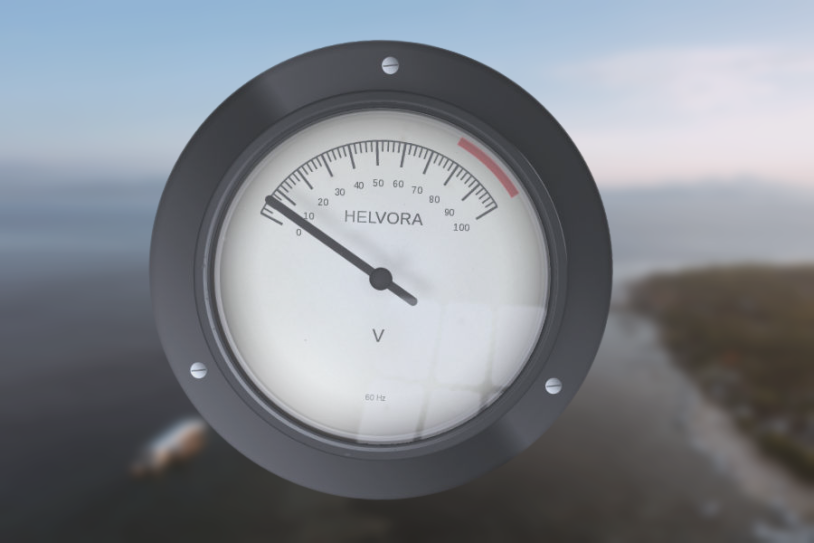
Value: {"value": 6, "unit": "V"}
